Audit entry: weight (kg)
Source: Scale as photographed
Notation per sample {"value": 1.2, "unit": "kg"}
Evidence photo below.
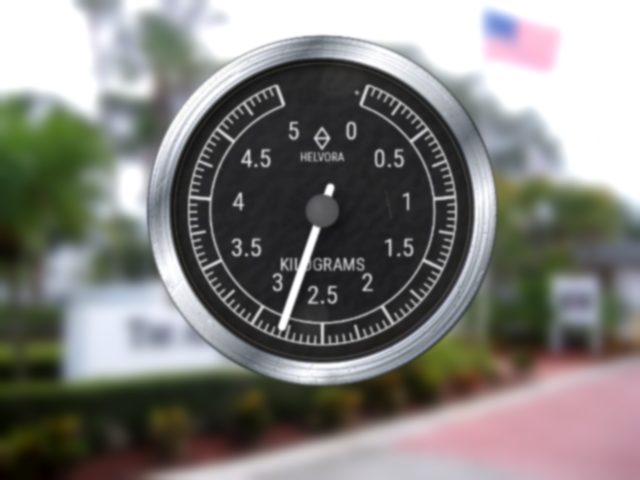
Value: {"value": 2.8, "unit": "kg"}
